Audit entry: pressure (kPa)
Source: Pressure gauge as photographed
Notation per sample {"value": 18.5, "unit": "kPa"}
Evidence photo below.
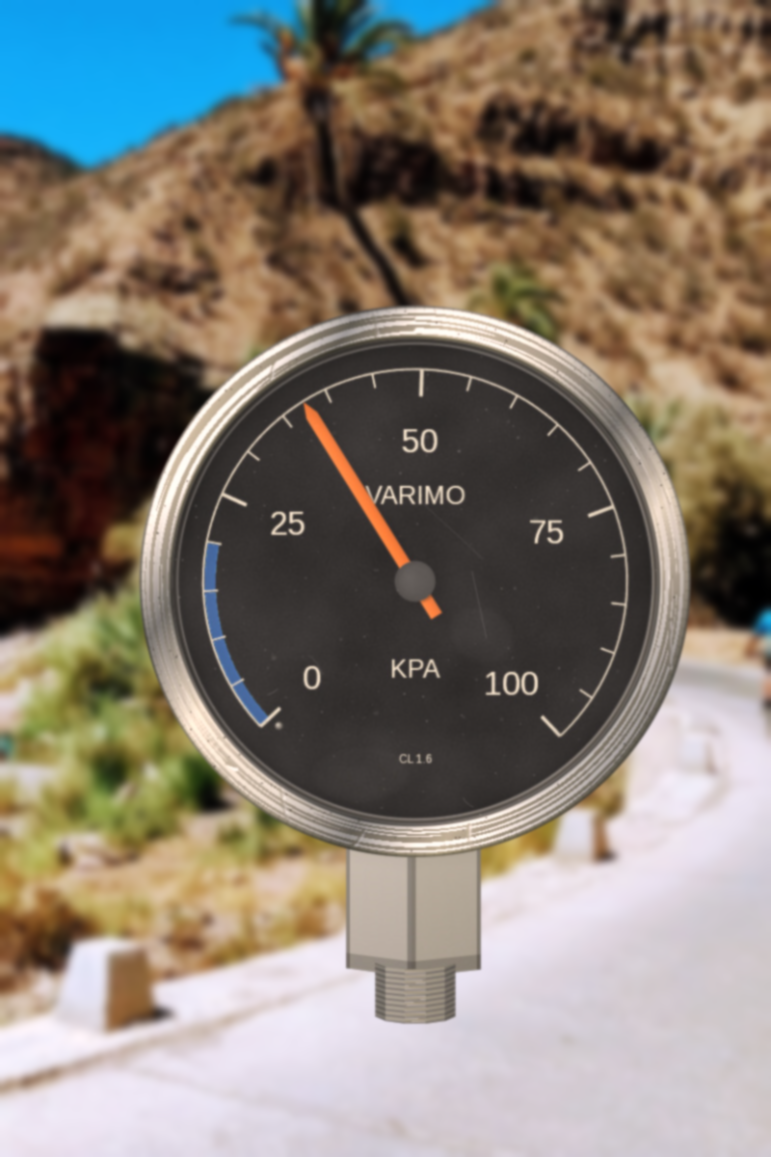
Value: {"value": 37.5, "unit": "kPa"}
